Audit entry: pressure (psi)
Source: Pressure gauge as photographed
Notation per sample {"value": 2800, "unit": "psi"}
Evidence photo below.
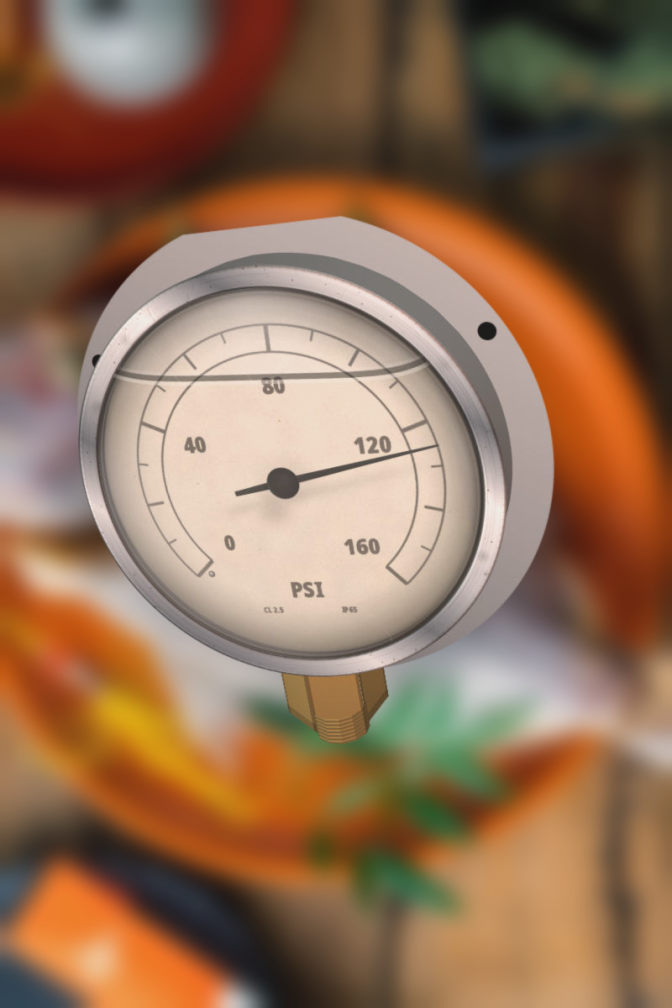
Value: {"value": 125, "unit": "psi"}
